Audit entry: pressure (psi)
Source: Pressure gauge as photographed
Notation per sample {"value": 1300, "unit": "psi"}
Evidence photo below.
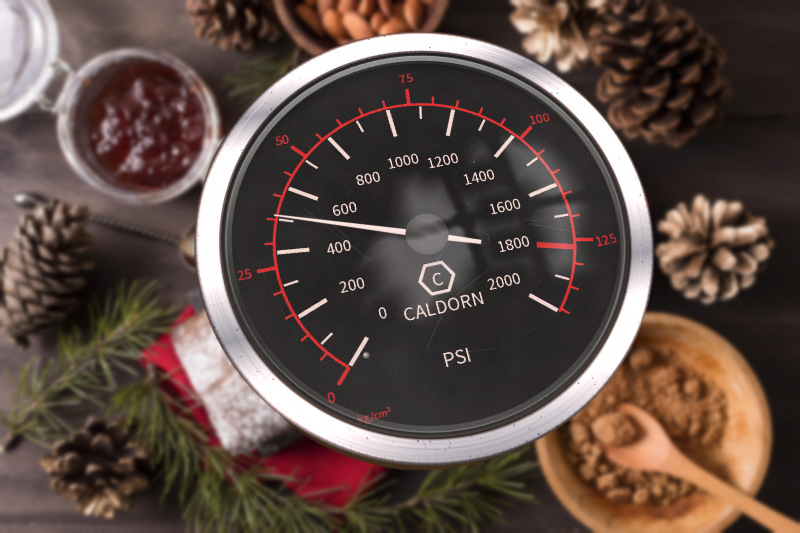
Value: {"value": 500, "unit": "psi"}
